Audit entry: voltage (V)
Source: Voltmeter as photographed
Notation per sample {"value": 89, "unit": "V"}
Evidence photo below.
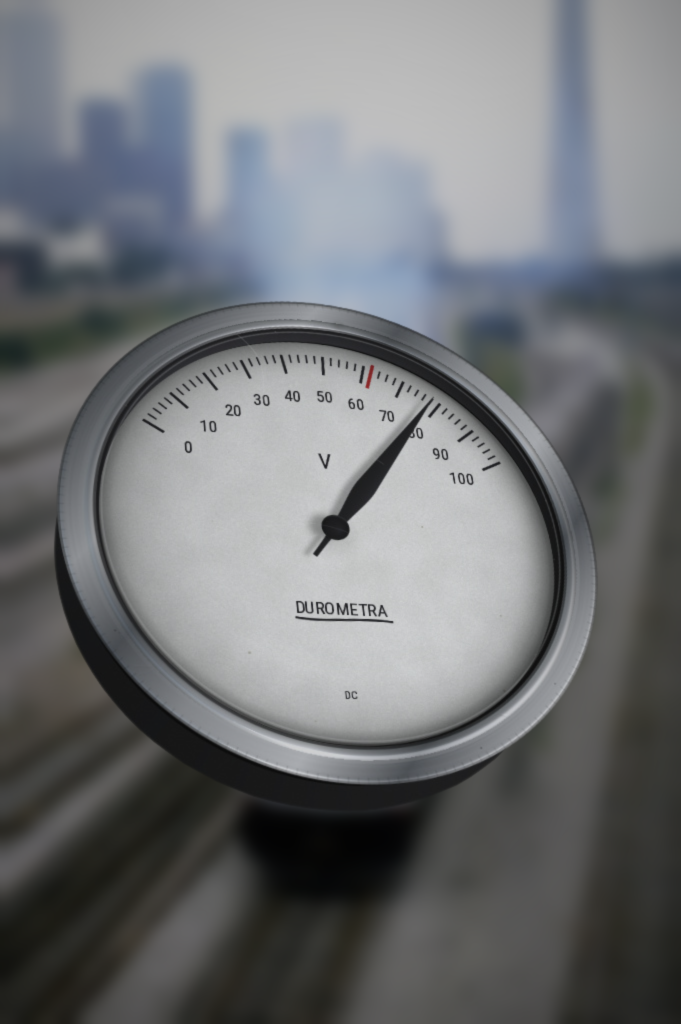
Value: {"value": 78, "unit": "V"}
